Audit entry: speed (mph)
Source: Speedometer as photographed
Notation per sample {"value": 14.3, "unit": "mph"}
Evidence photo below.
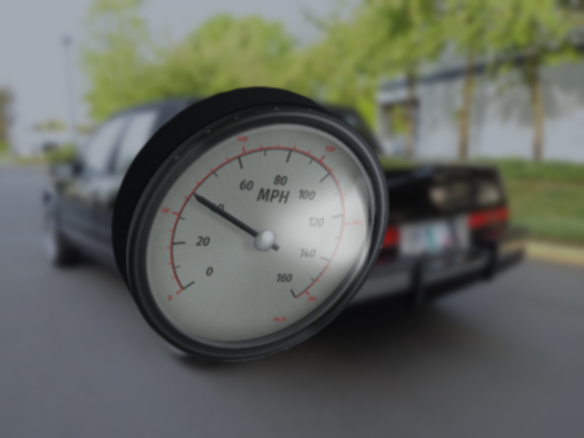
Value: {"value": 40, "unit": "mph"}
